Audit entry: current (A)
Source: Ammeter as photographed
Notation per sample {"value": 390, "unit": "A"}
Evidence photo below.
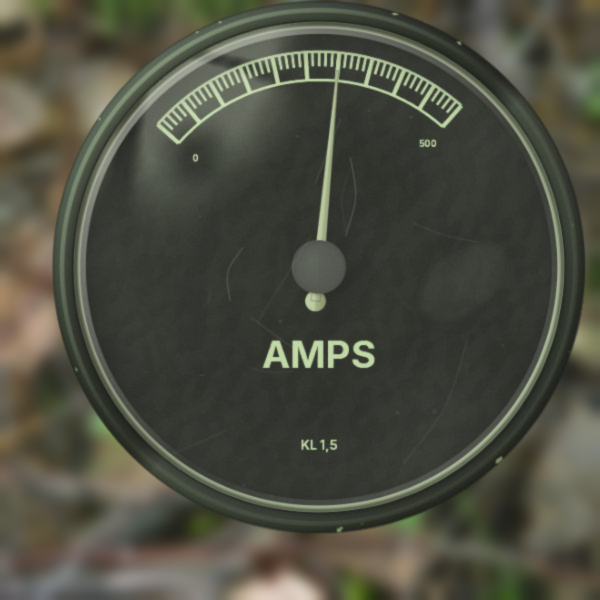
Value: {"value": 300, "unit": "A"}
